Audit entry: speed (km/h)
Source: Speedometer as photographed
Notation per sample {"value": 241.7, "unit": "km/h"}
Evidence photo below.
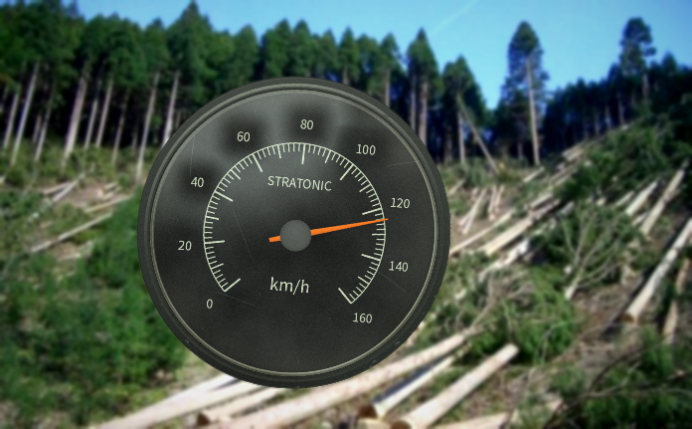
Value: {"value": 124, "unit": "km/h"}
